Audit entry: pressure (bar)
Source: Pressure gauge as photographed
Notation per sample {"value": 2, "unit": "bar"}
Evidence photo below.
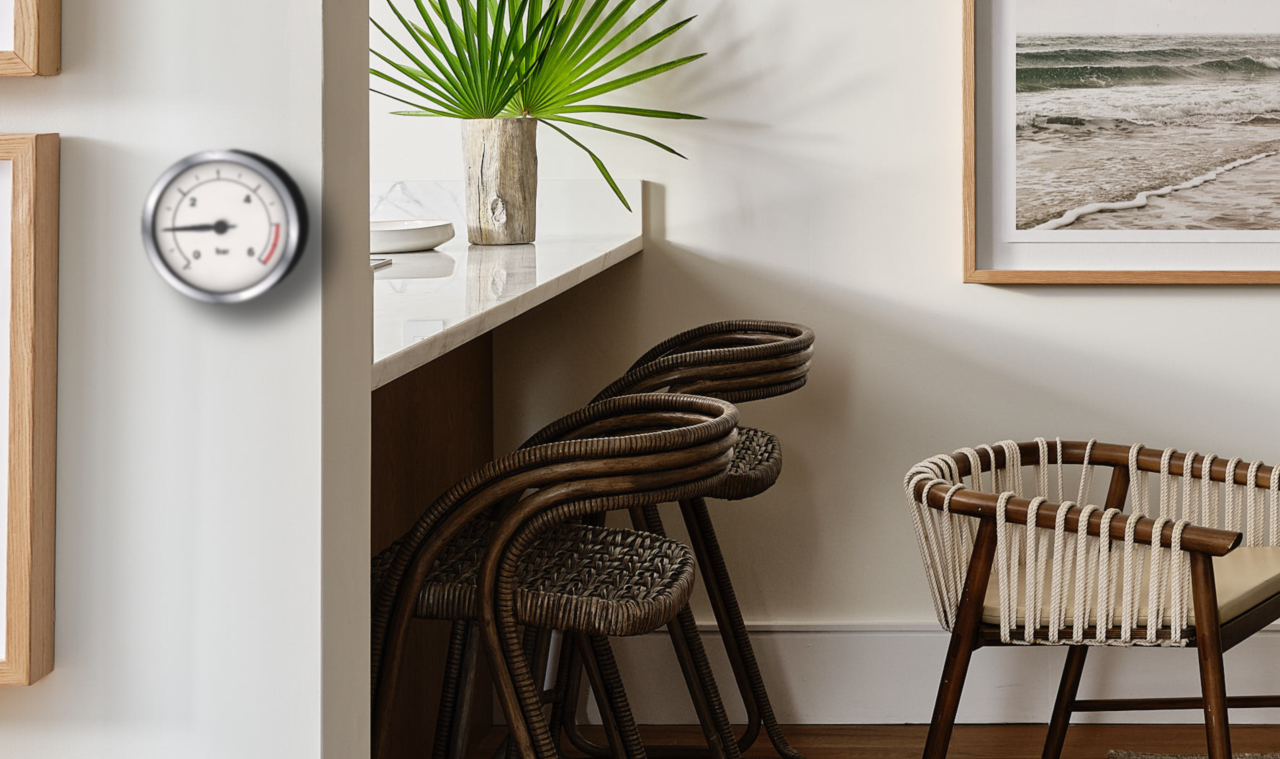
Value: {"value": 1, "unit": "bar"}
